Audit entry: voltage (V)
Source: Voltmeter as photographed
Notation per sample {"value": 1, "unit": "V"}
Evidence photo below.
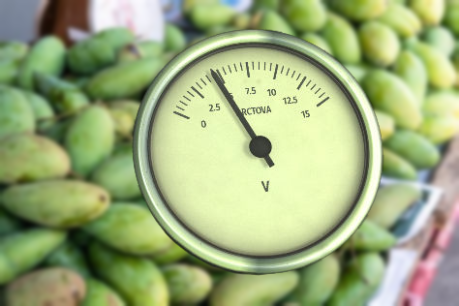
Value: {"value": 4.5, "unit": "V"}
